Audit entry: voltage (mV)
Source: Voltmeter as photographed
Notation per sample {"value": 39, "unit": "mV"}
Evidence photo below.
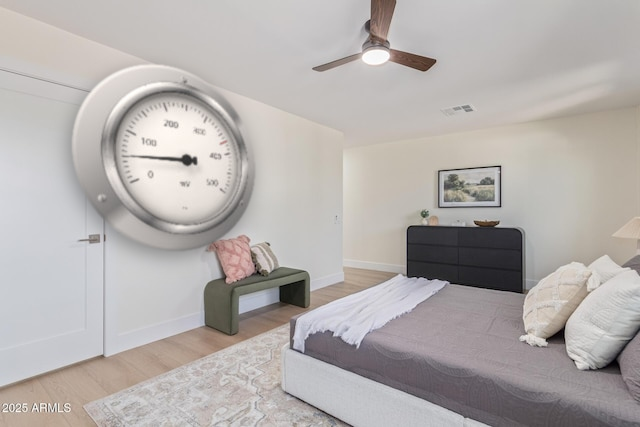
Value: {"value": 50, "unit": "mV"}
